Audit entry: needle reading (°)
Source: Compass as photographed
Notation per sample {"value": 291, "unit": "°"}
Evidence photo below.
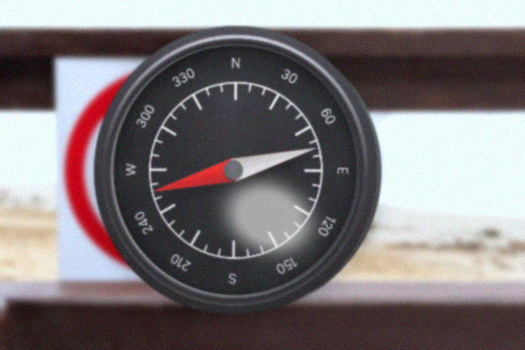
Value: {"value": 255, "unit": "°"}
